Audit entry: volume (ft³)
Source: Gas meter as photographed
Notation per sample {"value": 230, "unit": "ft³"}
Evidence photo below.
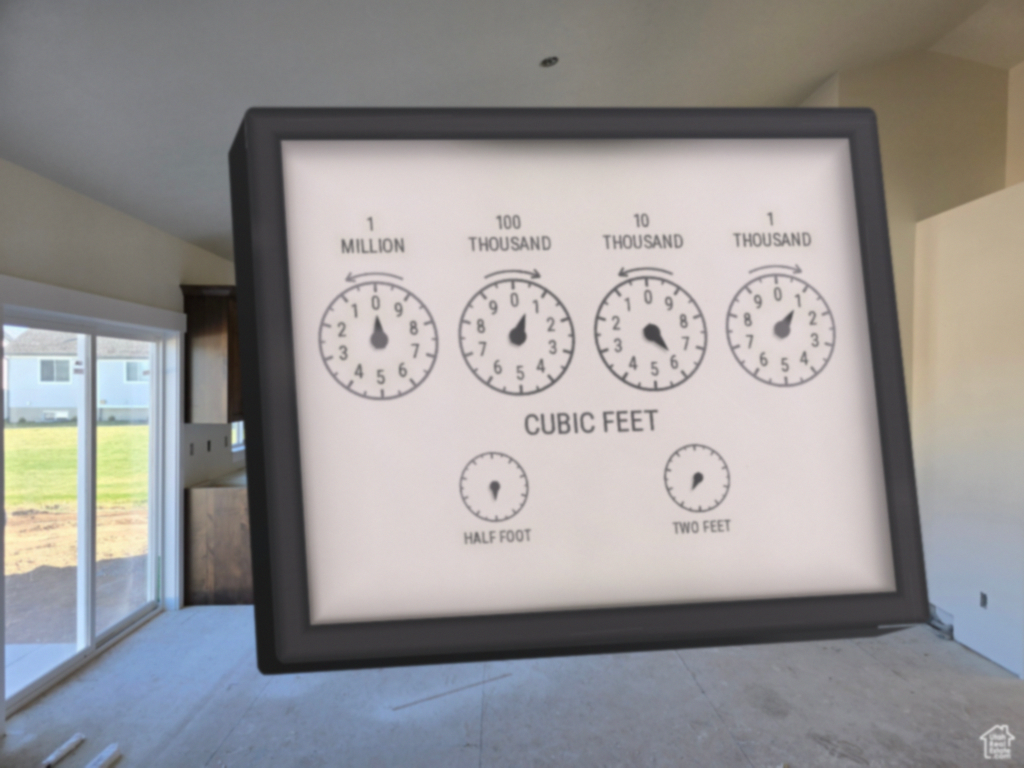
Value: {"value": 6100, "unit": "ft³"}
